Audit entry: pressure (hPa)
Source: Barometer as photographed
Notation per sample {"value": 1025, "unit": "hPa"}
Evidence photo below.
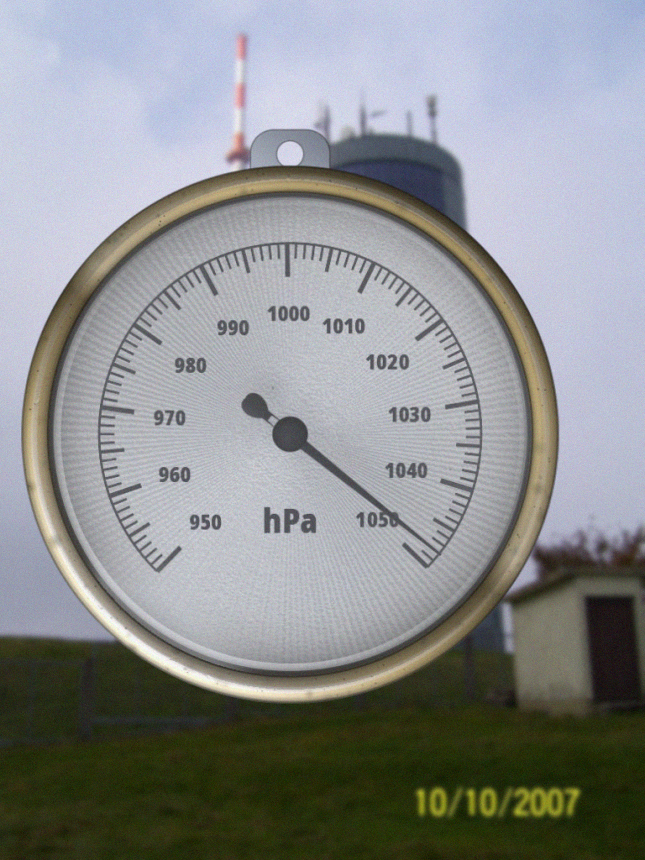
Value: {"value": 1048, "unit": "hPa"}
